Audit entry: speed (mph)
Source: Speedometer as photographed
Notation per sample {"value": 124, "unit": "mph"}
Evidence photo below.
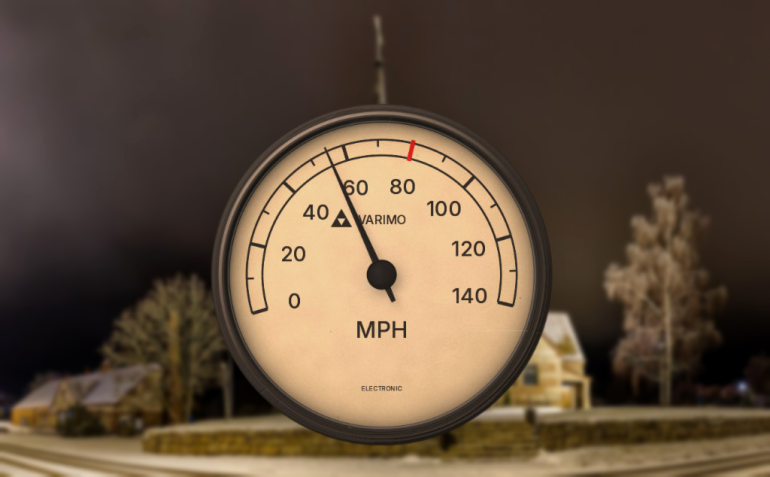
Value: {"value": 55, "unit": "mph"}
